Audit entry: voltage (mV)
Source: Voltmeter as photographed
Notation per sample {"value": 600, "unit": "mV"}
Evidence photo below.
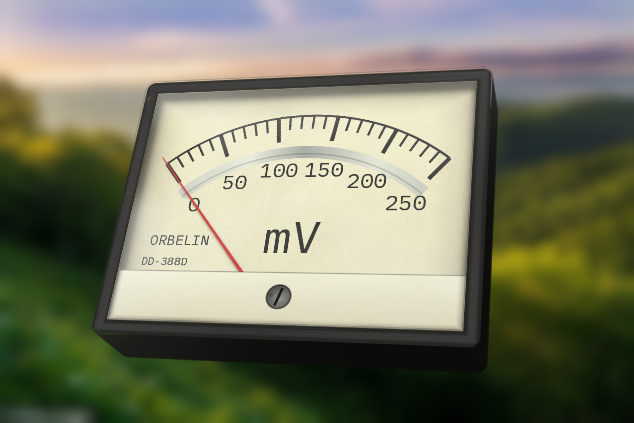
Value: {"value": 0, "unit": "mV"}
